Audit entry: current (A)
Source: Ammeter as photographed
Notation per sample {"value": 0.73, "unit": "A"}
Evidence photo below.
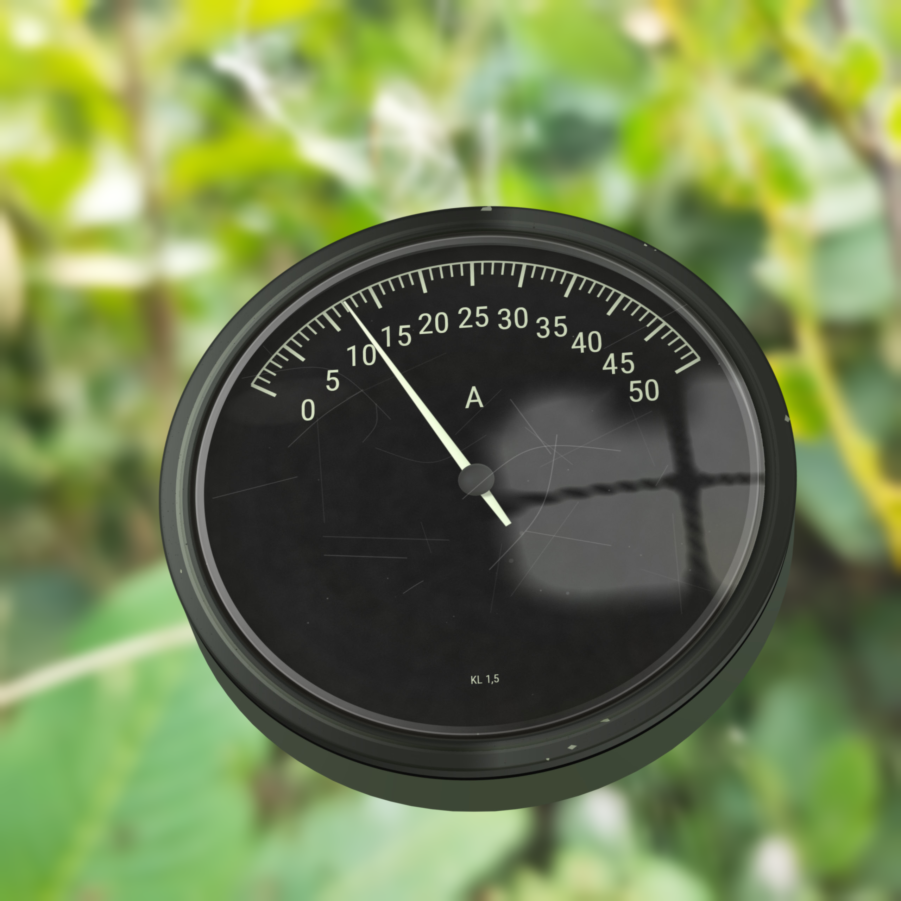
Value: {"value": 12, "unit": "A"}
